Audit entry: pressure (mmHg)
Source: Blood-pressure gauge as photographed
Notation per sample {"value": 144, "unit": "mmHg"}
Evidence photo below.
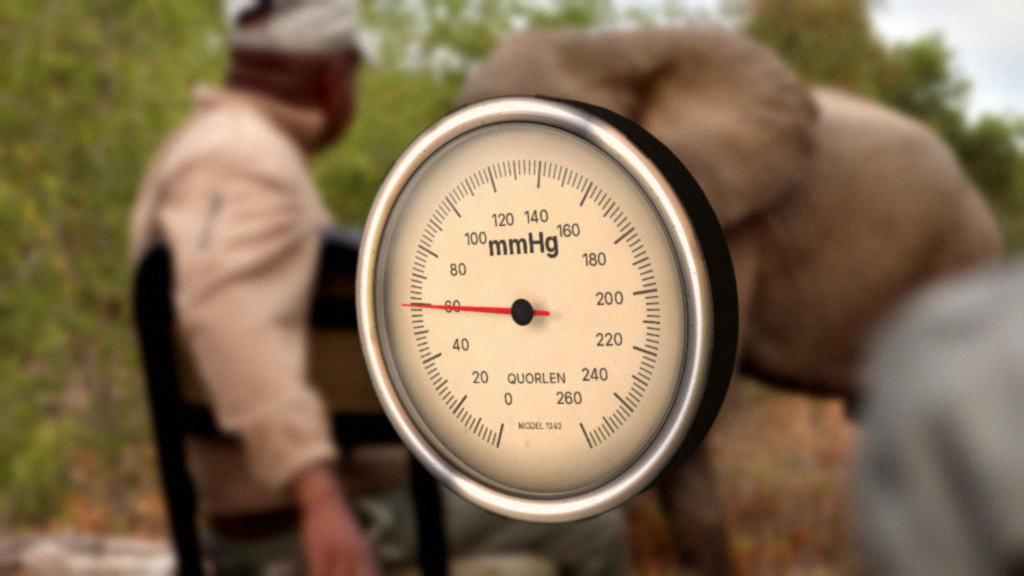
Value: {"value": 60, "unit": "mmHg"}
